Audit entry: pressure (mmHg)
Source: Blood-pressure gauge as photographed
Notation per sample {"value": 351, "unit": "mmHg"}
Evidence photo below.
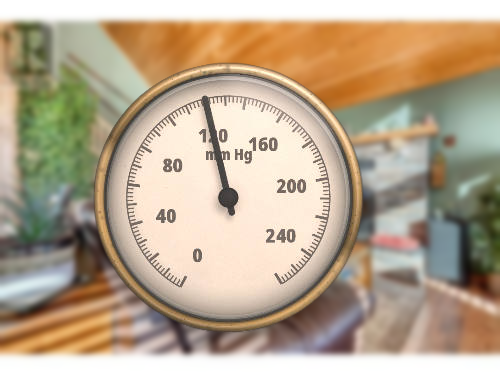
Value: {"value": 120, "unit": "mmHg"}
